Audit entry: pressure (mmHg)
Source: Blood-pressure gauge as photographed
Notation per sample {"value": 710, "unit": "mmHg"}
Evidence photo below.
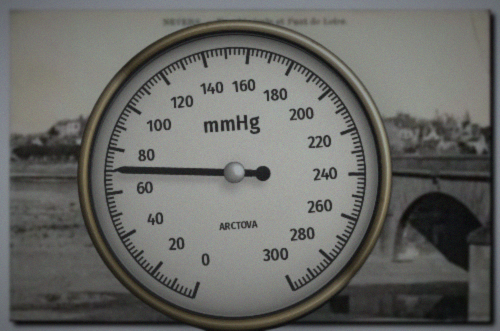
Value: {"value": 70, "unit": "mmHg"}
